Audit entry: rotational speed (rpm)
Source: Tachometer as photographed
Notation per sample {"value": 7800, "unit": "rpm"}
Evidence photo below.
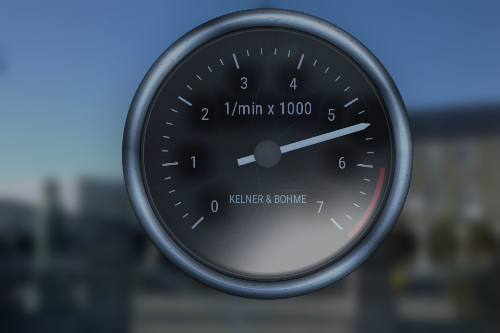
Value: {"value": 5400, "unit": "rpm"}
